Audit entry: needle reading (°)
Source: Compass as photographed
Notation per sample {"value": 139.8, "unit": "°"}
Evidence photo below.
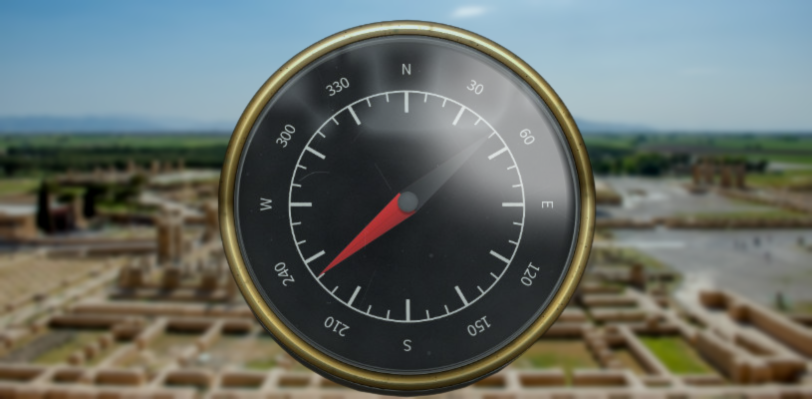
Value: {"value": 230, "unit": "°"}
